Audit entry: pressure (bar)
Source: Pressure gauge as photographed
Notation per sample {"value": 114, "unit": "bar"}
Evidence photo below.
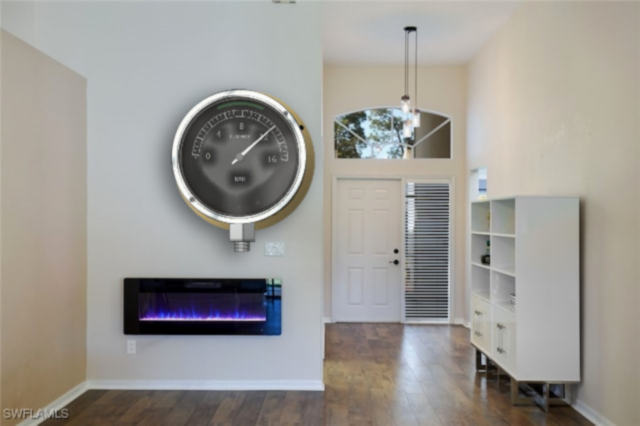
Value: {"value": 12, "unit": "bar"}
